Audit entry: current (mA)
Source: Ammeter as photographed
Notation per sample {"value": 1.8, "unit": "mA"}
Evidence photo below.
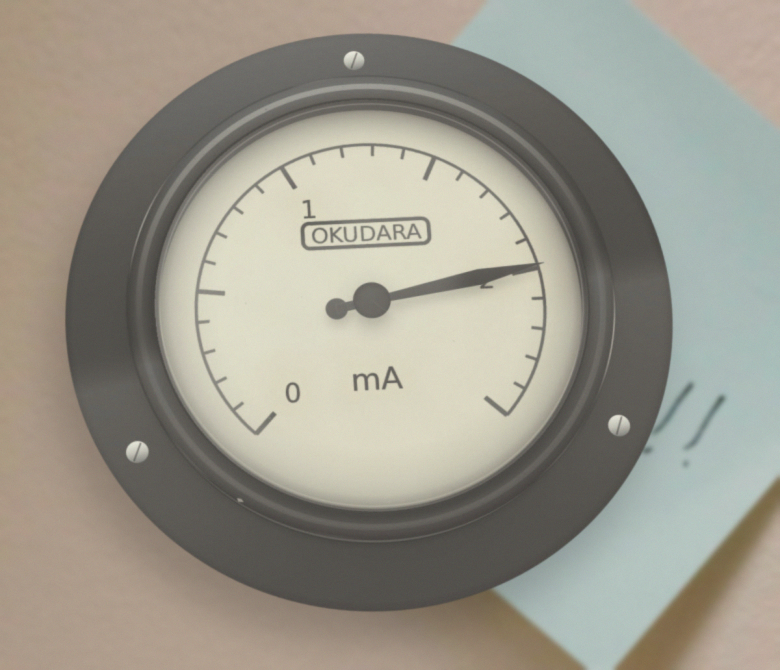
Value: {"value": 2, "unit": "mA"}
